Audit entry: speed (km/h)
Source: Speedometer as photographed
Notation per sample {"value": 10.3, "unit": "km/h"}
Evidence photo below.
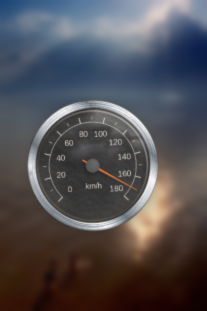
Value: {"value": 170, "unit": "km/h"}
